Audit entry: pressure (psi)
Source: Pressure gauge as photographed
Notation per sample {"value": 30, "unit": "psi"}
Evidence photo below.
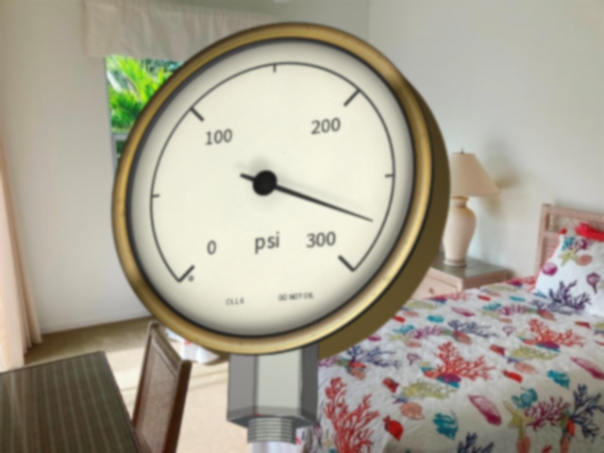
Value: {"value": 275, "unit": "psi"}
